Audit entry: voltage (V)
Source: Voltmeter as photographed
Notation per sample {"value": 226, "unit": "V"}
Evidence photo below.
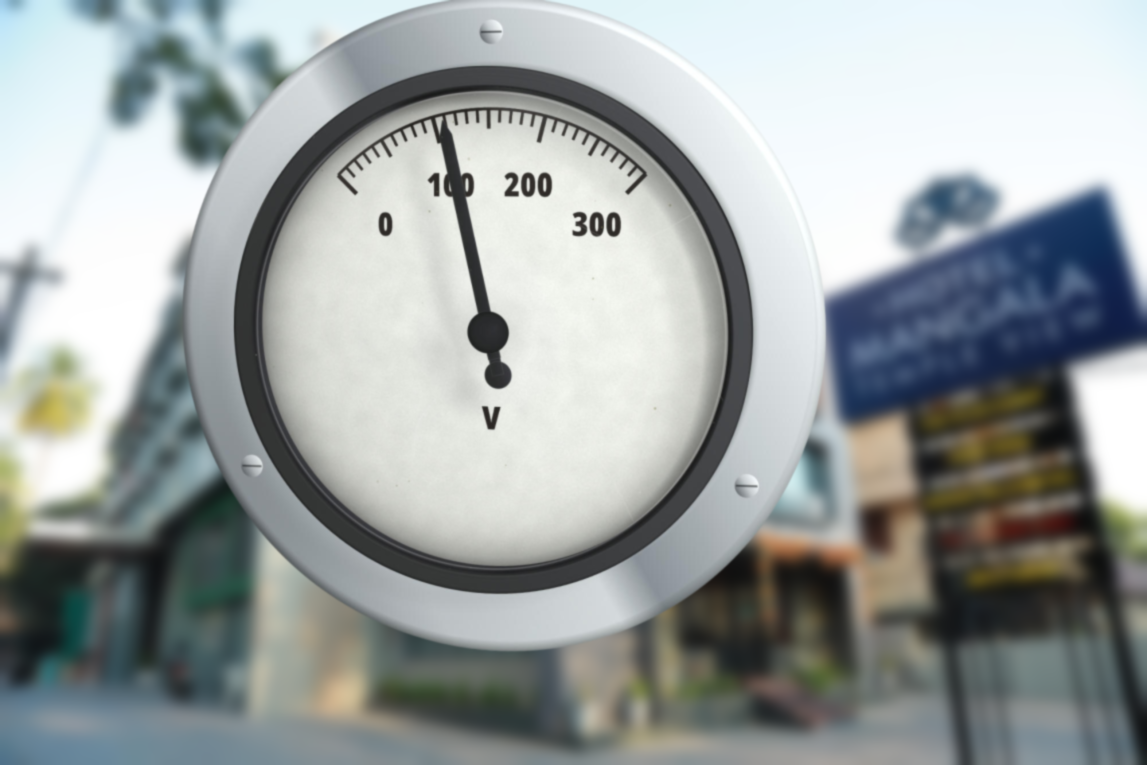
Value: {"value": 110, "unit": "V"}
